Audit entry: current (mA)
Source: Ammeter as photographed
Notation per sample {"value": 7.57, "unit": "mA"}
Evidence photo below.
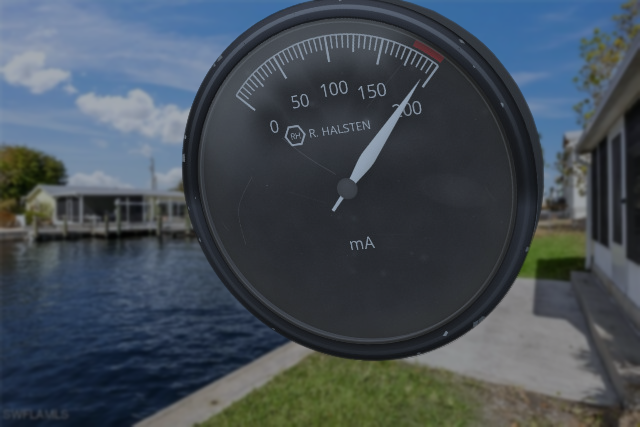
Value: {"value": 195, "unit": "mA"}
